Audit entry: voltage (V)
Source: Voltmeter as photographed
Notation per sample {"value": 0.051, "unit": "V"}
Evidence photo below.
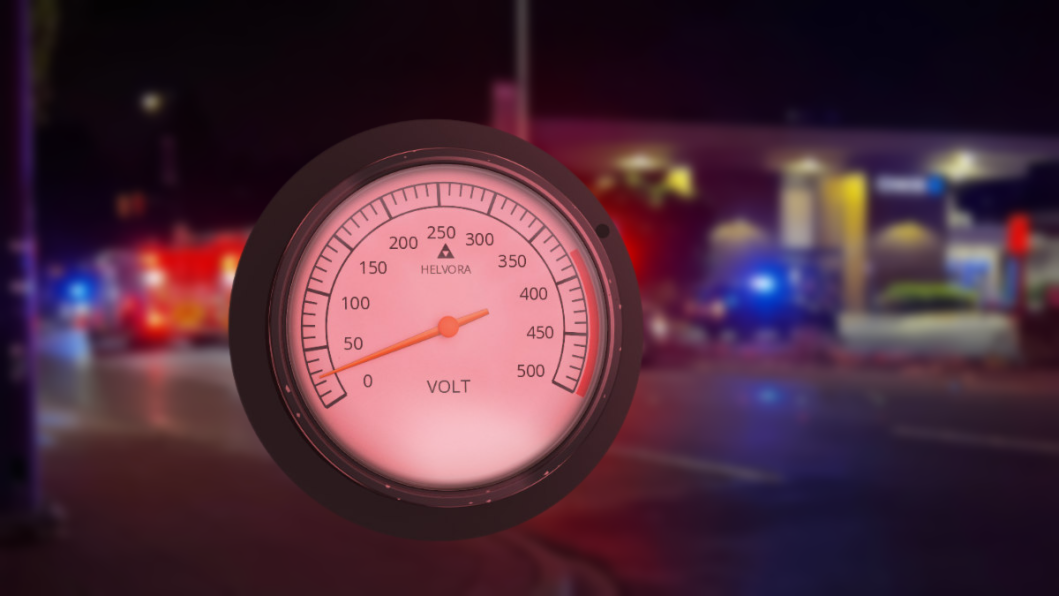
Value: {"value": 25, "unit": "V"}
